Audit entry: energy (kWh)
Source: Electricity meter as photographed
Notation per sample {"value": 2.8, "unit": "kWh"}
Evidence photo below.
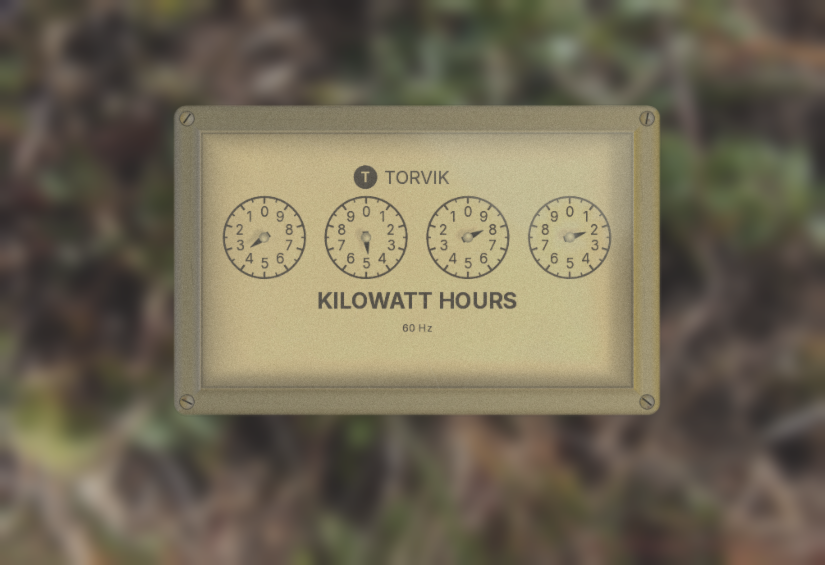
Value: {"value": 3482, "unit": "kWh"}
